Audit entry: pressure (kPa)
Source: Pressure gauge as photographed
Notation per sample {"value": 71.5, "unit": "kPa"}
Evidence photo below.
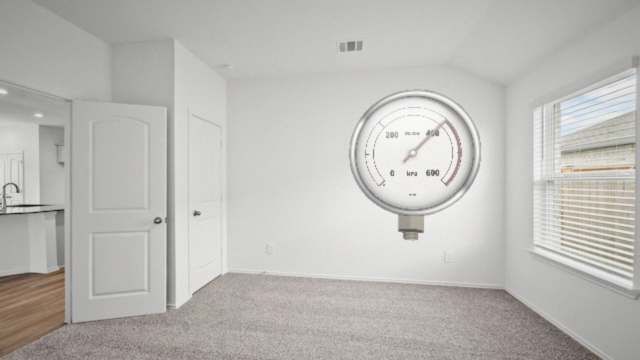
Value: {"value": 400, "unit": "kPa"}
